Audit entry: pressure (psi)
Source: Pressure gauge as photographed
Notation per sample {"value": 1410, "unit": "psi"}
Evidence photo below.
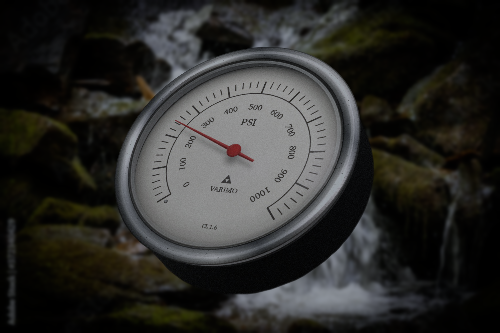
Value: {"value": 240, "unit": "psi"}
